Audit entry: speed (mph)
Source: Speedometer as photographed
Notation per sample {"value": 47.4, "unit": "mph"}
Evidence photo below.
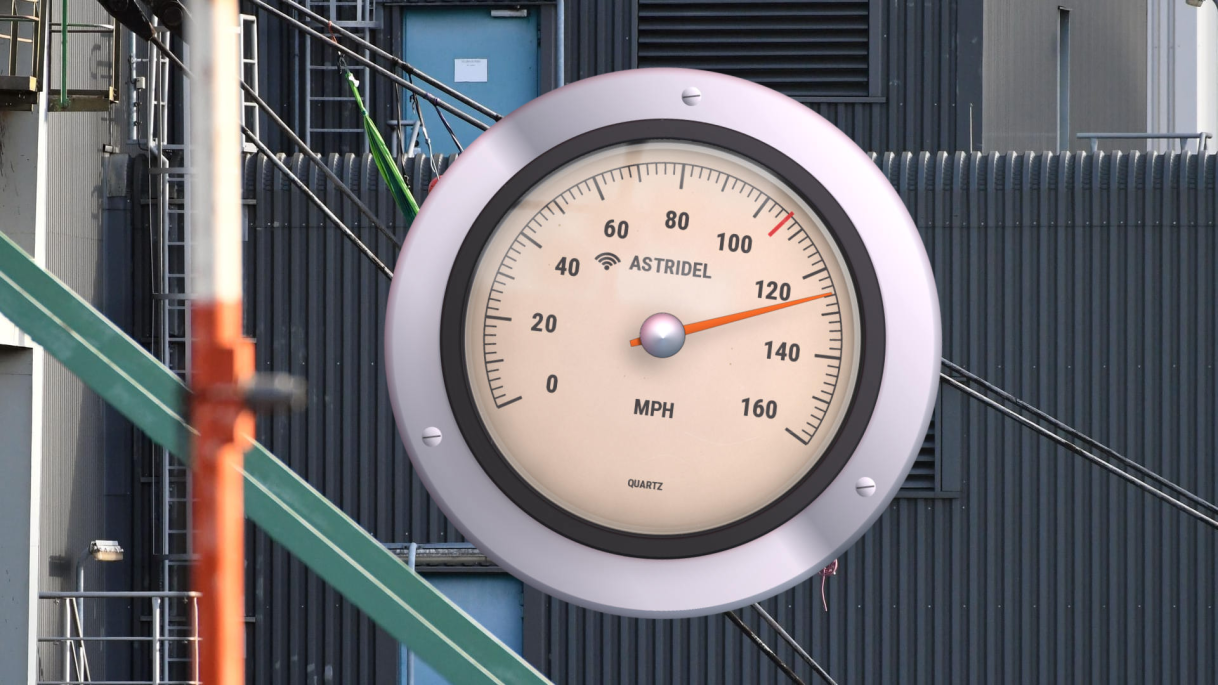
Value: {"value": 126, "unit": "mph"}
